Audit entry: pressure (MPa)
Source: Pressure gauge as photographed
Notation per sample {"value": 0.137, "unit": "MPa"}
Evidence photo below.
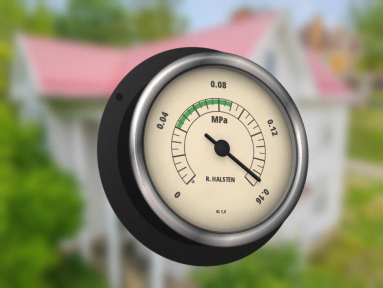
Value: {"value": 0.155, "unit": "MPa"}
